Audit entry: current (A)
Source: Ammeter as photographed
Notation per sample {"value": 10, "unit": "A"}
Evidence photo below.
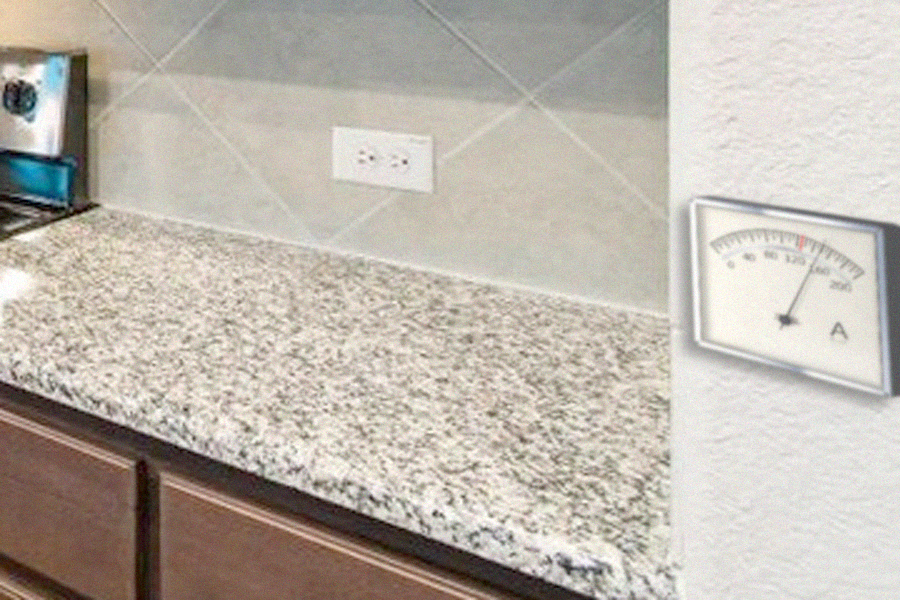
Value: {"value": 150, "unit": "A"}
